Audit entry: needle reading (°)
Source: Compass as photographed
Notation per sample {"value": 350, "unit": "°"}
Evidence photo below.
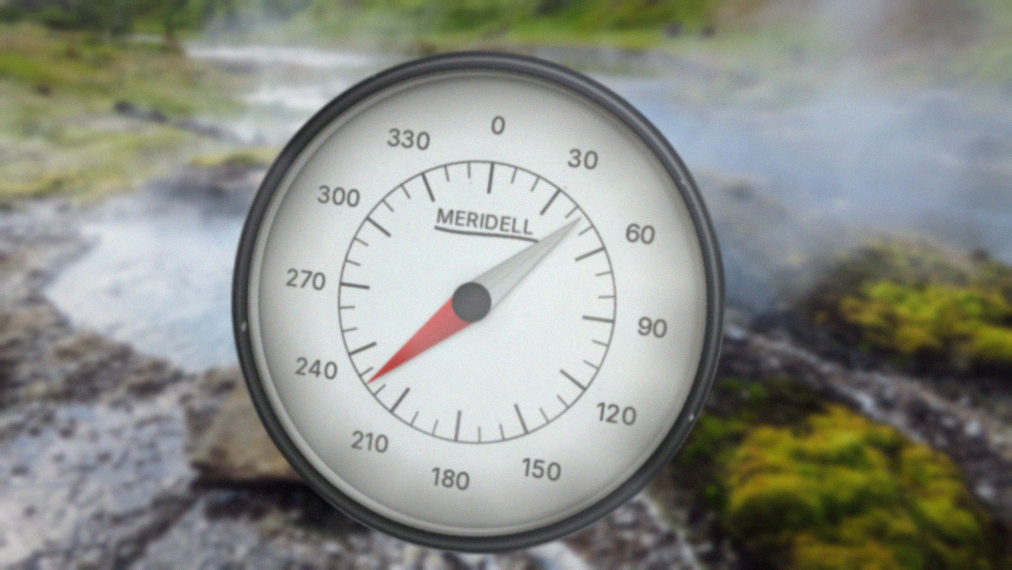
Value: {"value": 225, "unit": "°"}
